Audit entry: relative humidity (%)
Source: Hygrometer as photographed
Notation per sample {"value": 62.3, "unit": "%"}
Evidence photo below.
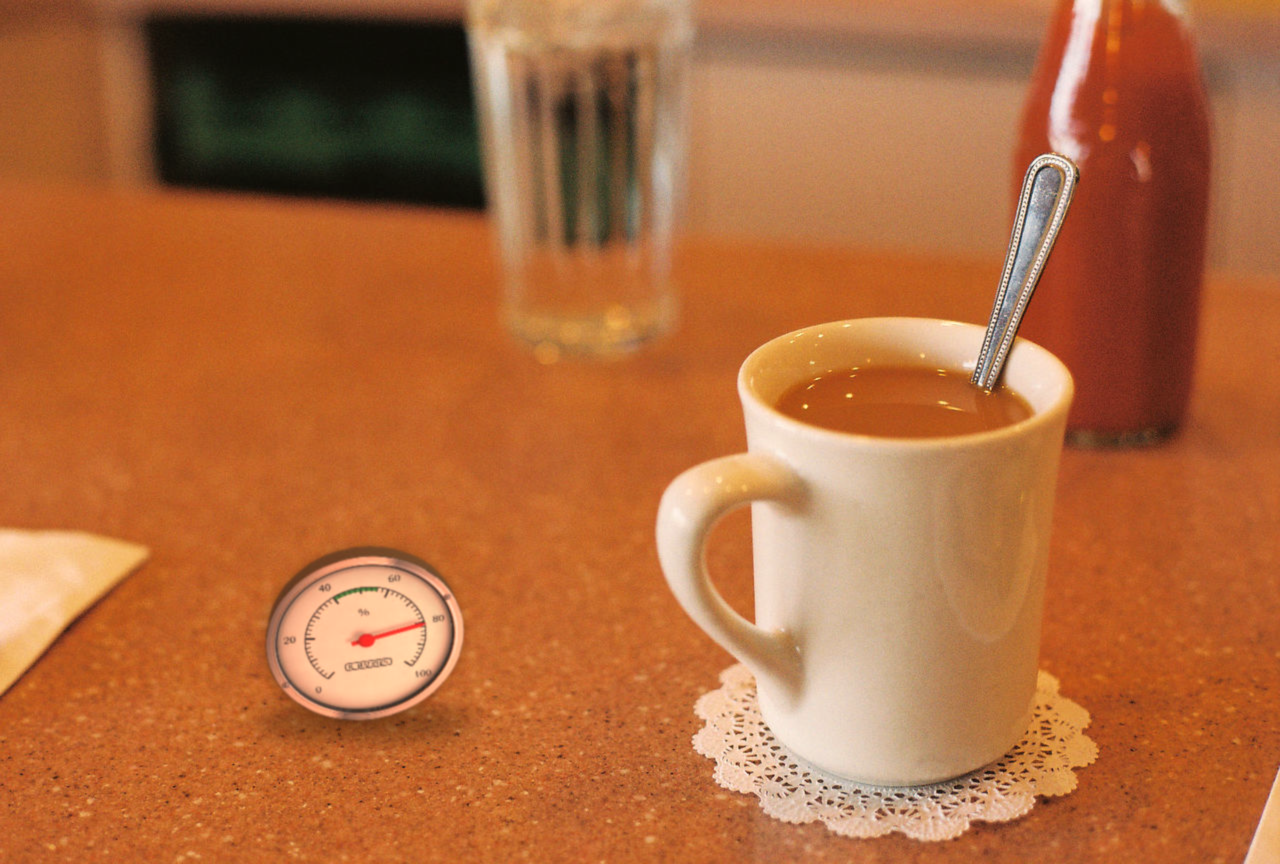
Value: {"value": 80, "unit": "%"}
